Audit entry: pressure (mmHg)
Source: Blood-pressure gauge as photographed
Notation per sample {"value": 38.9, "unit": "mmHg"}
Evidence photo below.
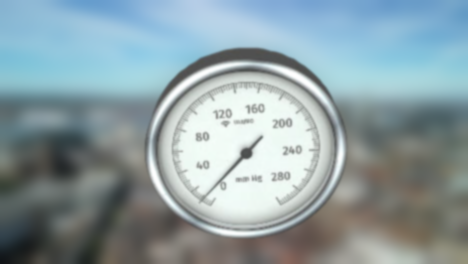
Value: {"value": 10, "unit": "mmHg"}
